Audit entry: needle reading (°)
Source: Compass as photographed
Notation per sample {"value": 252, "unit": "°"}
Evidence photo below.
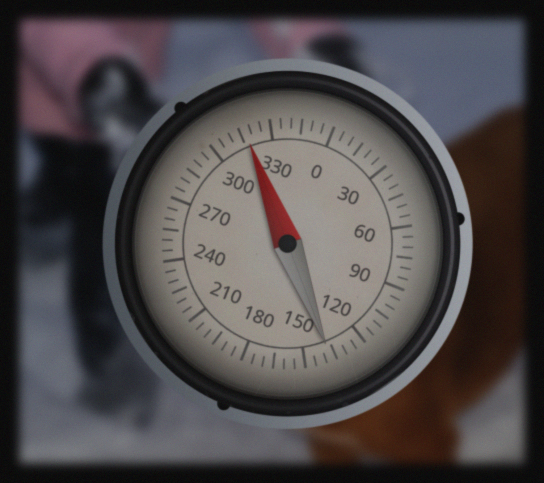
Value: {"value": 317.5, "unit": "°"}
